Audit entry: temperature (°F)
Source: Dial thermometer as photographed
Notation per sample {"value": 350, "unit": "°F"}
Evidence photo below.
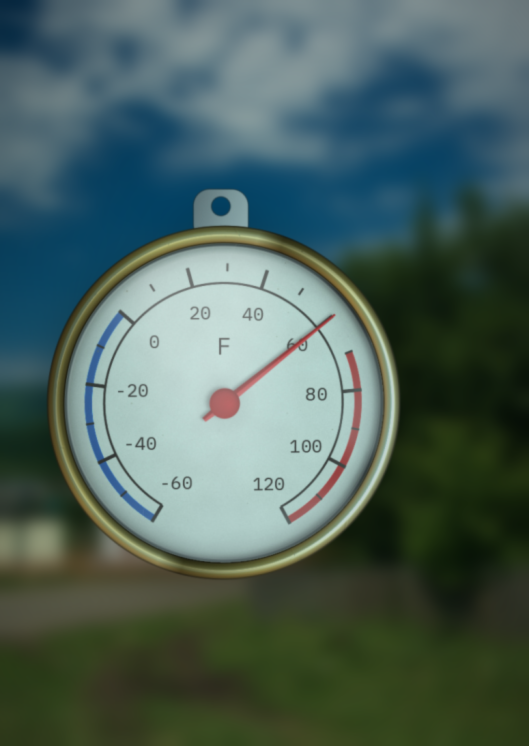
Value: {"value": 60, "unit": "°F"}
